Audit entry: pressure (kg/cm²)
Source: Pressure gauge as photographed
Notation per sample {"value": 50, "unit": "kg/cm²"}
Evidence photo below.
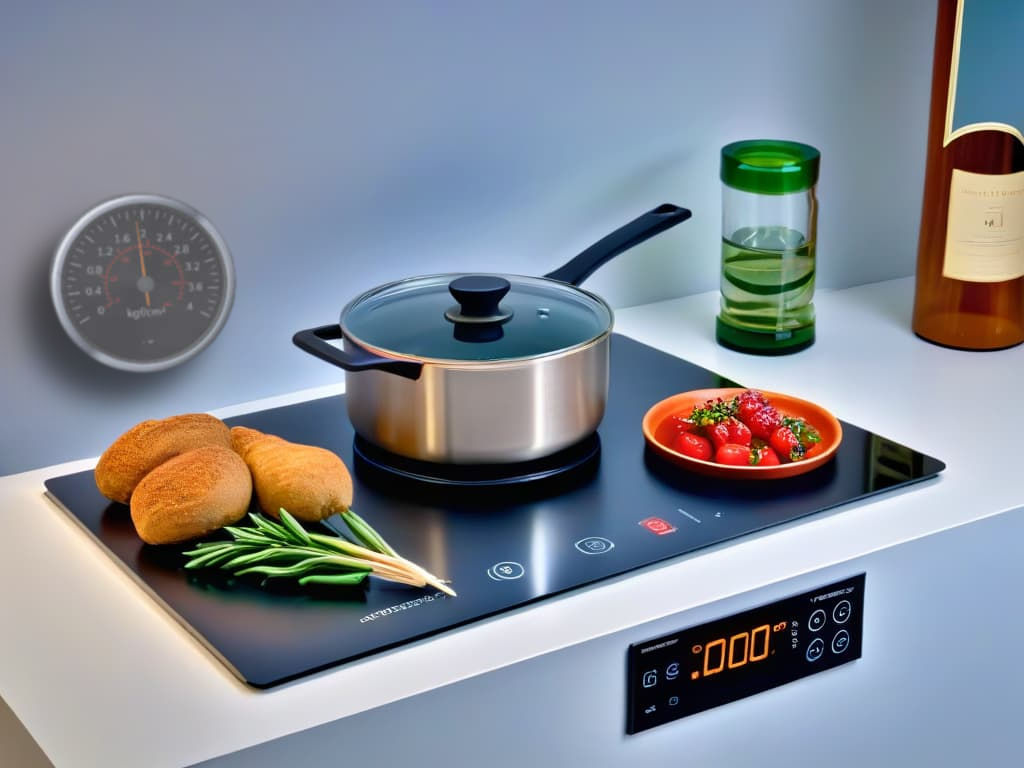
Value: {"value": 1.9, "unit": "kg/cm²"}
